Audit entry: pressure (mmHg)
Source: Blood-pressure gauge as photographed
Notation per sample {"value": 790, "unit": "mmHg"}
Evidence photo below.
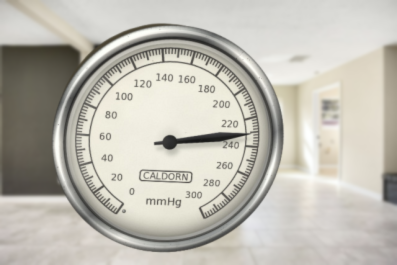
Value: {"value": 230, "unit": "mmHg"}
